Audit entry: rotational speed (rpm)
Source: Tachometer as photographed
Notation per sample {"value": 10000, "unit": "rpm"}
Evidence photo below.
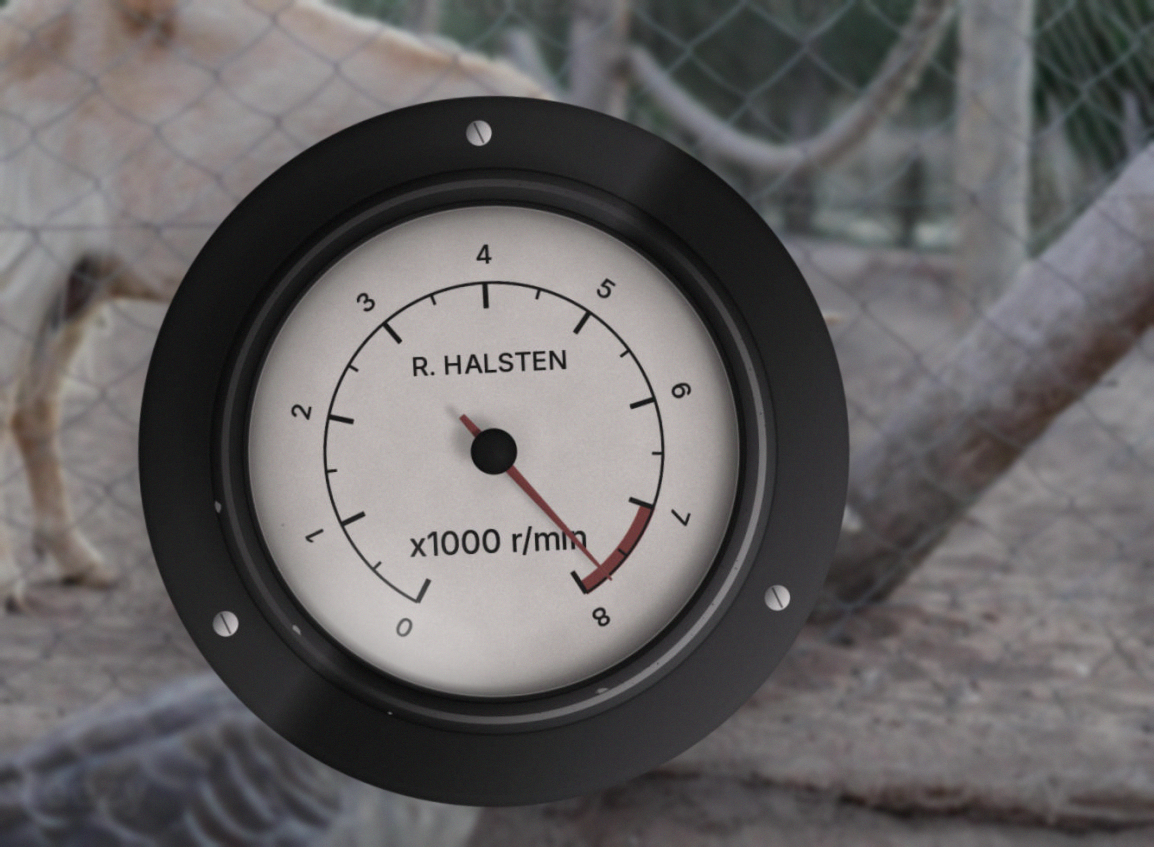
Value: {"value": 7750, "unit": "rpm"}
